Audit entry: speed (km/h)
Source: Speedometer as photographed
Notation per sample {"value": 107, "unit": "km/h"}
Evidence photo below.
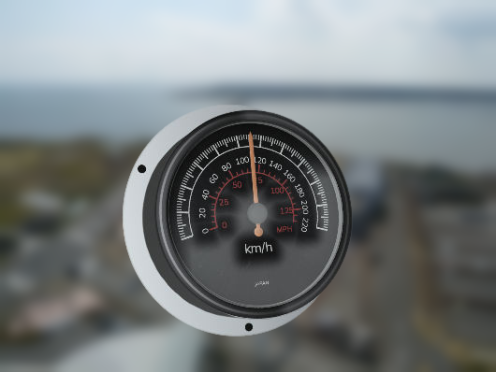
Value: {"value": 110, "unit": "km/h"}
